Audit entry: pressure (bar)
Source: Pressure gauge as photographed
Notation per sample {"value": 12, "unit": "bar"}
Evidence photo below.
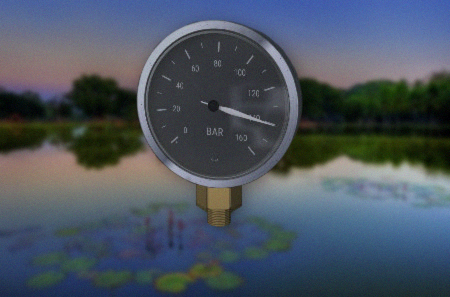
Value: {"value": 140, "unit": "bar"}
